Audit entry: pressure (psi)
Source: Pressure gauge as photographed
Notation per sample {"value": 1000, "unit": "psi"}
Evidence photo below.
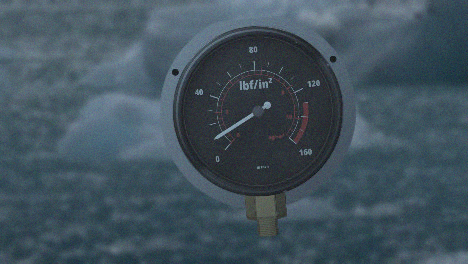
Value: {"value": 10, "unit": "psi"}
